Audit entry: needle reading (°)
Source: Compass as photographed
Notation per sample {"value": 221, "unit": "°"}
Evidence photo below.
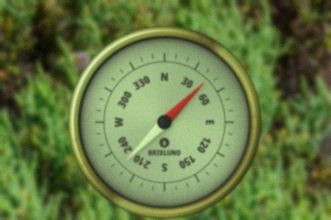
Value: {"value": 45, "unit": "°"}
